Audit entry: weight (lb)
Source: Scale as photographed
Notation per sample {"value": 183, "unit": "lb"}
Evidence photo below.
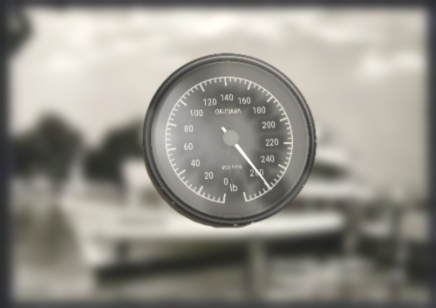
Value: {"value": 260, "unit": "lb"}
